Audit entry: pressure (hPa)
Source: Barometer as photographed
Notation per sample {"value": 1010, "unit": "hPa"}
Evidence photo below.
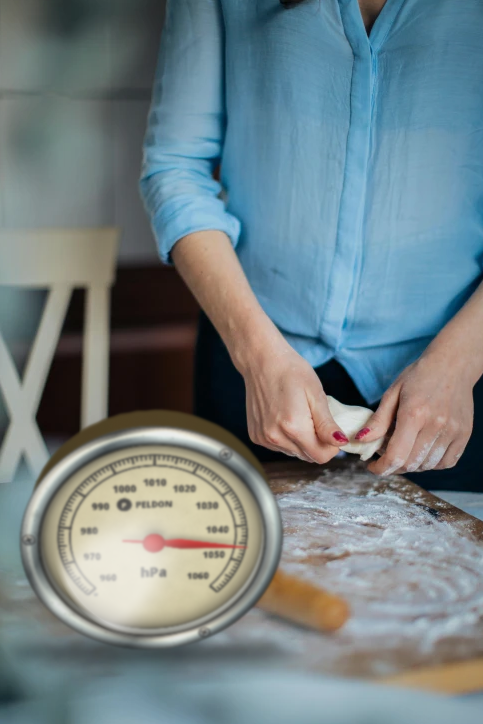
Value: {"value": 1045, "unit": "hPa"}
